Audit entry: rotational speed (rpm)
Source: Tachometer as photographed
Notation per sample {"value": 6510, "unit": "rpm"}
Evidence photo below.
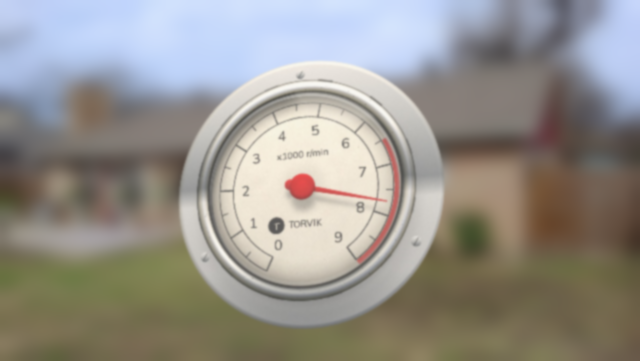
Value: {"value": 7750, "unit": "rpm"}
